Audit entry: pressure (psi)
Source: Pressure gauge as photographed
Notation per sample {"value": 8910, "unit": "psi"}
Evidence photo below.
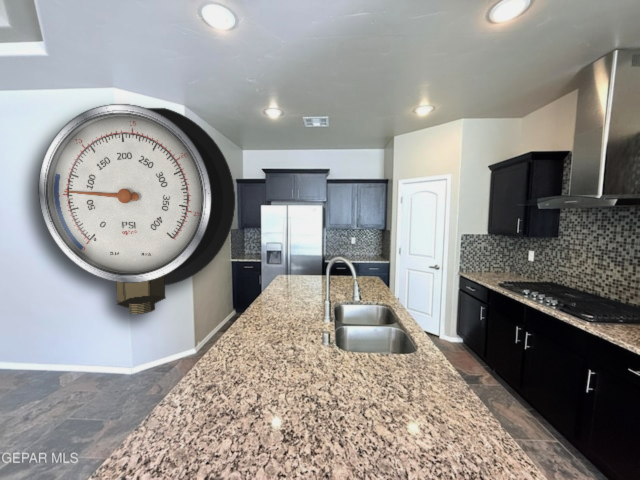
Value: {"value": 75, "unit": "psi"}
